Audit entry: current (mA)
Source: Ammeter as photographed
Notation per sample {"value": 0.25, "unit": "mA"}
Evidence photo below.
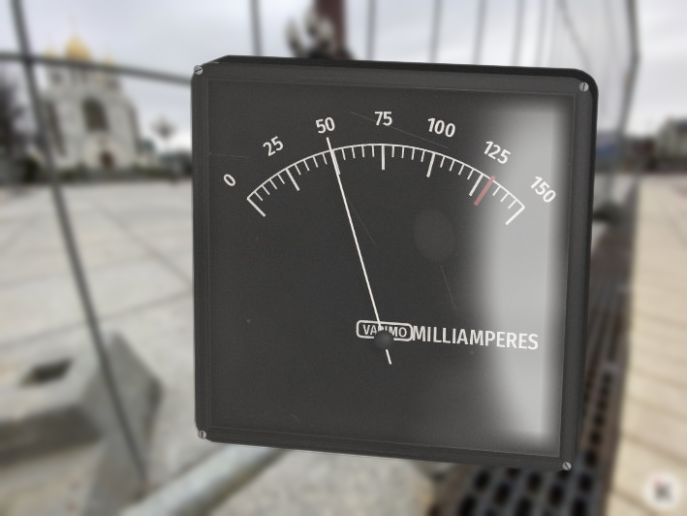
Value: {"value": 50, "unit": "mA"}
